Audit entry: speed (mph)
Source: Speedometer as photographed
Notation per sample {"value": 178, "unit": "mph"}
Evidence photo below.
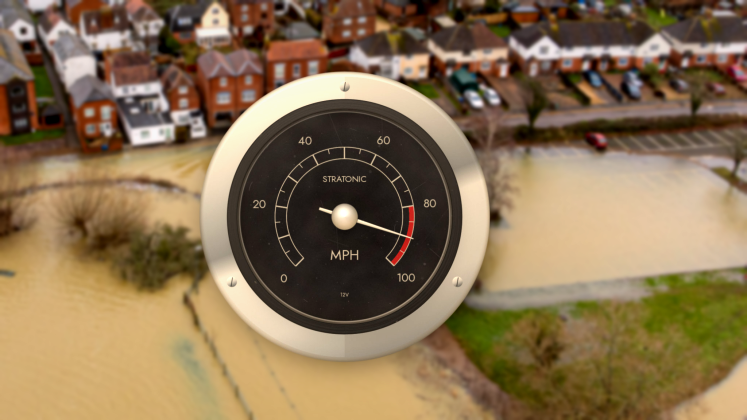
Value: {"value": 90, "unit": "mph"}
